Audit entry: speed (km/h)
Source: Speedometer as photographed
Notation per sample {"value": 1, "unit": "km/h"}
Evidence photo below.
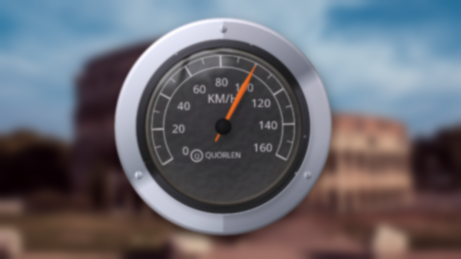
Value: {"value": 100, "unit": "km/h"}
